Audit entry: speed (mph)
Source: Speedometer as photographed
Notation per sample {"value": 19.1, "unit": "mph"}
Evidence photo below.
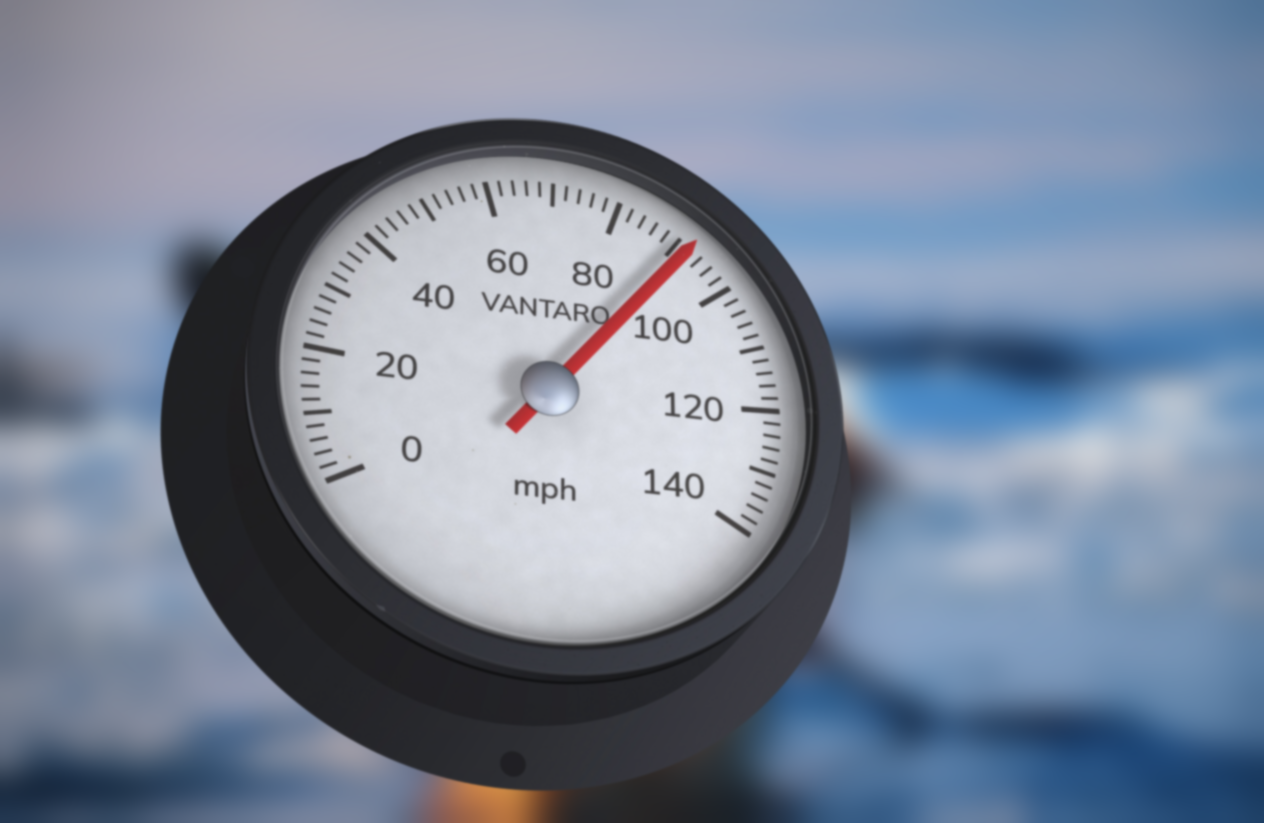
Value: {"value": 92, "unit": "mph"}
